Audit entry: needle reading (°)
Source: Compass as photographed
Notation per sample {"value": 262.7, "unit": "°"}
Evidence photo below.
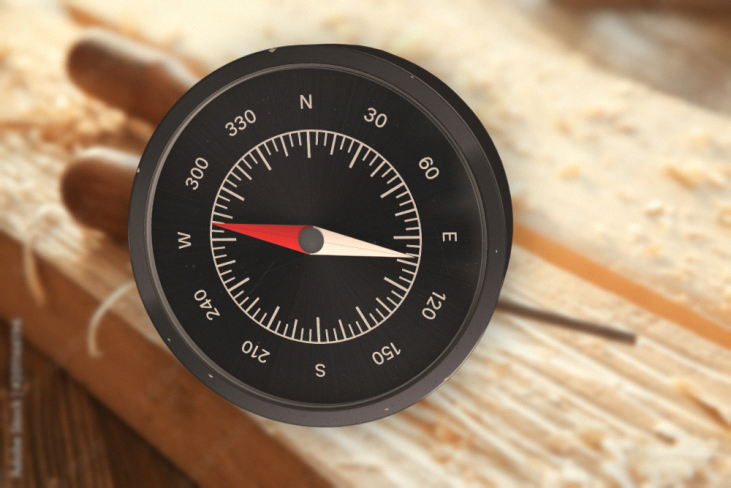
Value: {"value": 280, "unit": "°"}
